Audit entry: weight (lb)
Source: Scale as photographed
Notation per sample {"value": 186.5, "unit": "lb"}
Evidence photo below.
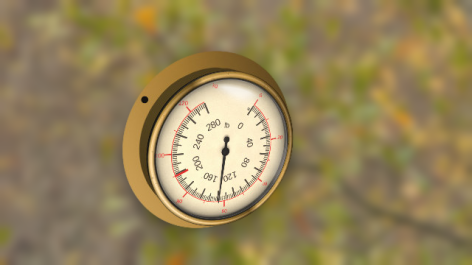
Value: {"value": 140, "unit": "lb"}
